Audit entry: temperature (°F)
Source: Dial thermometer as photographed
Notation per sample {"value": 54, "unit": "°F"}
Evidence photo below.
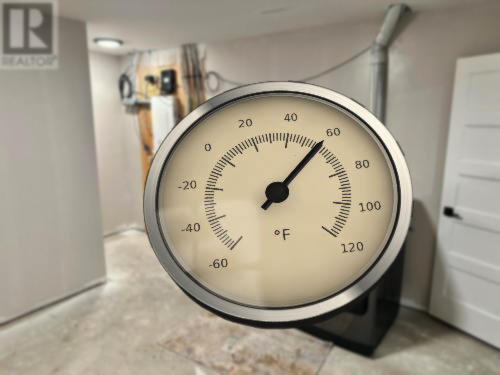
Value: {"value": 60, "unit": "°F"}
